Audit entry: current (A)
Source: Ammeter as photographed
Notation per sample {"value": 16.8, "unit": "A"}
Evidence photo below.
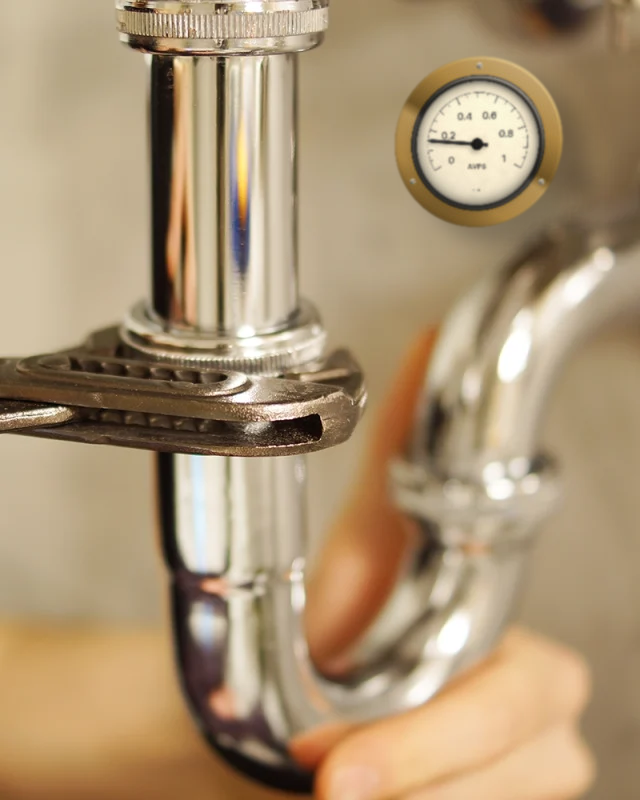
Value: {"value": 0.15, "unit": "A"}
